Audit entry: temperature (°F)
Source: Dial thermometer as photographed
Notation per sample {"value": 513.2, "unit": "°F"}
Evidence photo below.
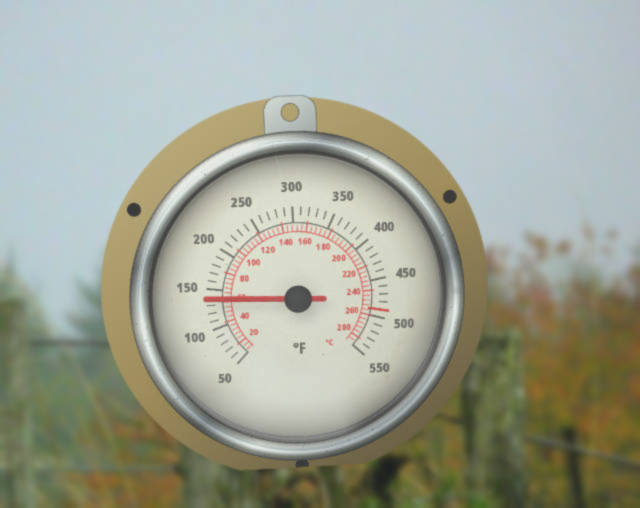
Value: {"value": 140, "unit": "°F"}
